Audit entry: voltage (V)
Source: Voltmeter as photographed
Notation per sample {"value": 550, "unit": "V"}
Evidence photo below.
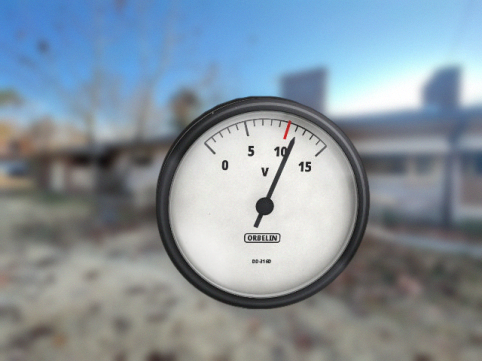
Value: {"value": 11, "unit": "V"}
